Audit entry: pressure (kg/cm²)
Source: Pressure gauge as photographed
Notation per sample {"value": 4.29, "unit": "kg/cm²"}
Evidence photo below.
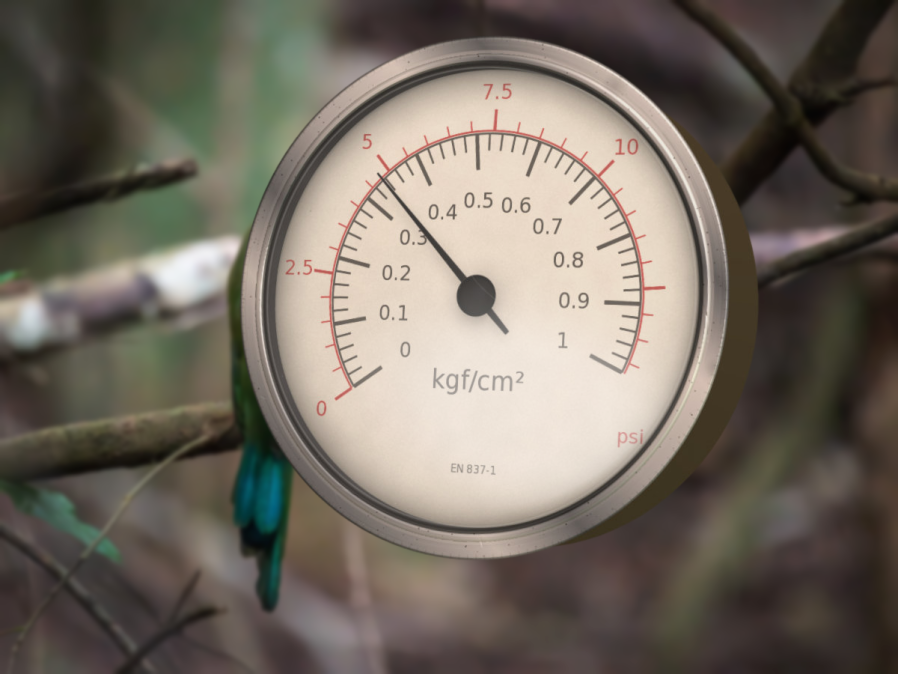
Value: {"value": 0.34, "unit": "kg/cm²"}
